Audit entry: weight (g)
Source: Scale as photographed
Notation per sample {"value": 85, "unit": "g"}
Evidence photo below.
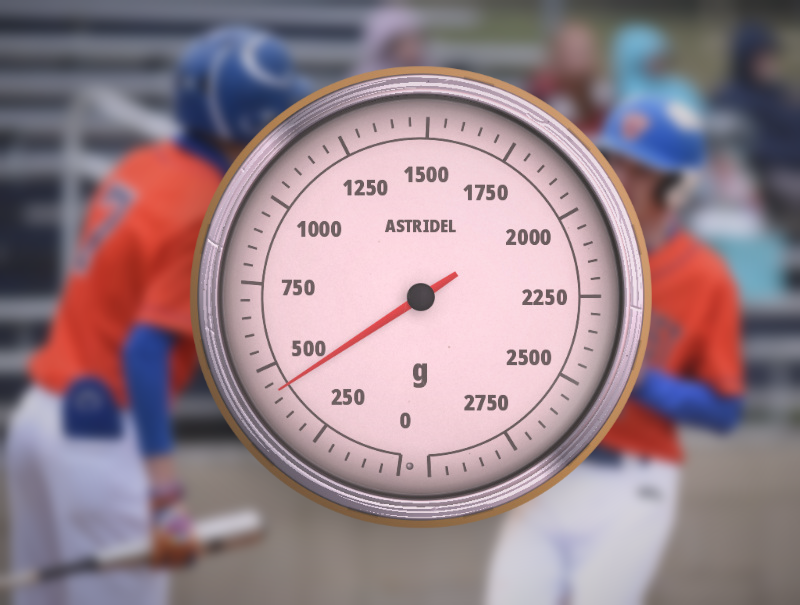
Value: {"value": 425, "unit": "g"}
